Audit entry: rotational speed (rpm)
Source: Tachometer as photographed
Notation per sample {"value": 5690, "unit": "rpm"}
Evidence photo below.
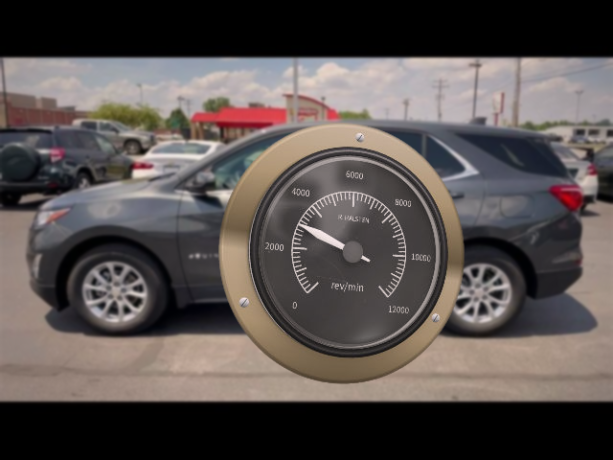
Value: {"value": 3000, "unit": "rpm"}
